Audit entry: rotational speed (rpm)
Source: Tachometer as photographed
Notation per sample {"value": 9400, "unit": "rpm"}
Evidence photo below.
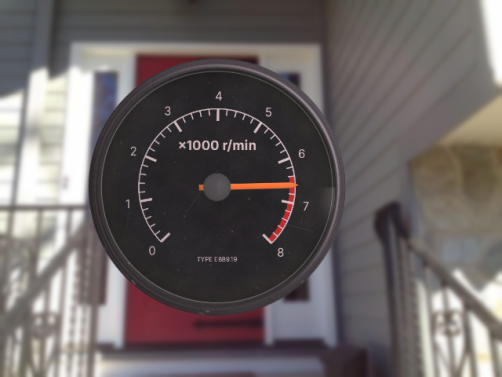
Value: {"value": 6600, "unit": "rpm"}
